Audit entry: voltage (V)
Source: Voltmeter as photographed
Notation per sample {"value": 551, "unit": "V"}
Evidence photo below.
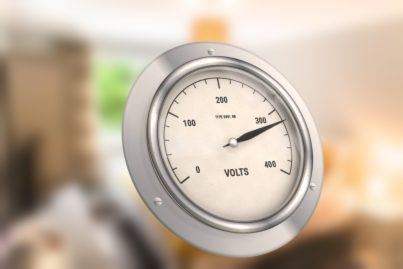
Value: {"value": 320, "unit": "V"}
